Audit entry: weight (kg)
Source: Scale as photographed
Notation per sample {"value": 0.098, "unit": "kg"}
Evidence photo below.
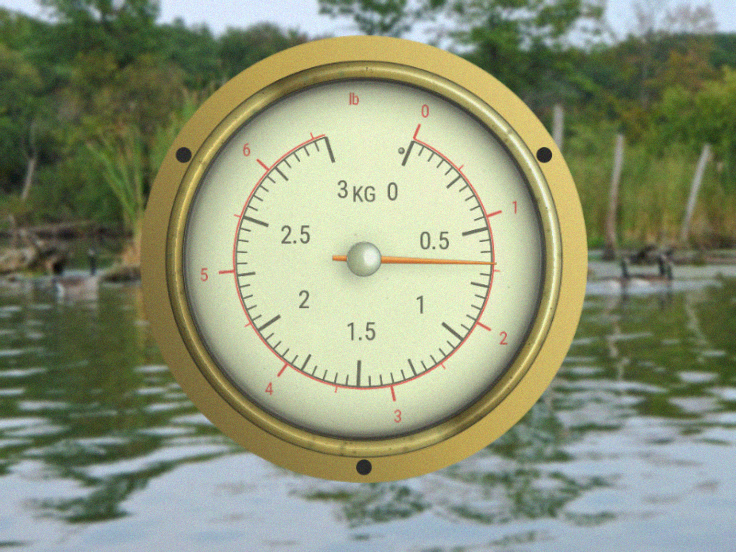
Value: {"value": 0.65, "unit": "kg"}
